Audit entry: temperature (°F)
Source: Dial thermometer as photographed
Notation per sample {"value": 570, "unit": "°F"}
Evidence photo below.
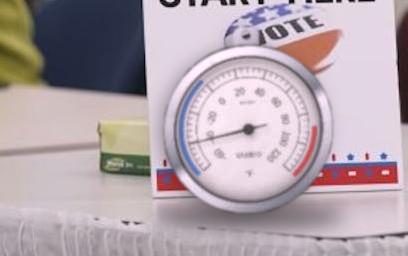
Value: {"value": -40, "unit": "°F"}
